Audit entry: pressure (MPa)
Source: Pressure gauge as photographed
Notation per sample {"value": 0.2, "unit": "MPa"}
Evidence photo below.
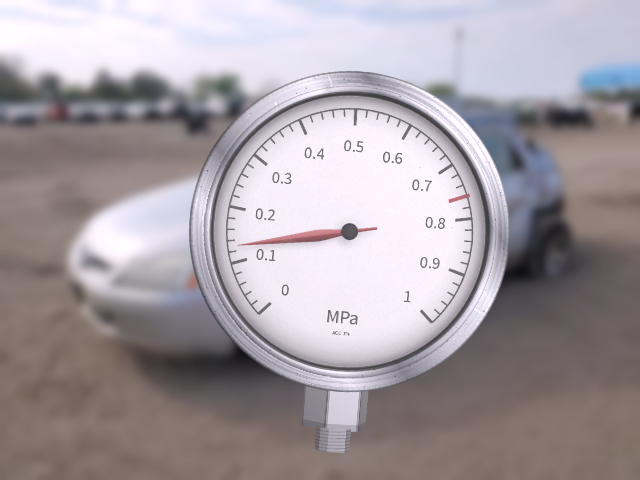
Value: {"value": 0.13, "unit": "MPa"}
